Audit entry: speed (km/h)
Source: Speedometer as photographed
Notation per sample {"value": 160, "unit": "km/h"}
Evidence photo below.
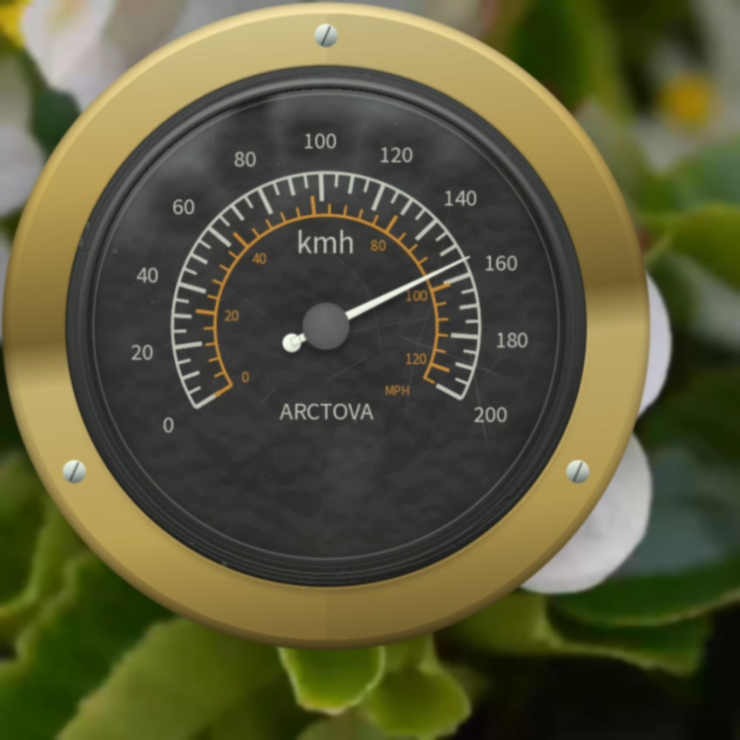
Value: {"value": 155, "unit": "km/h"}
